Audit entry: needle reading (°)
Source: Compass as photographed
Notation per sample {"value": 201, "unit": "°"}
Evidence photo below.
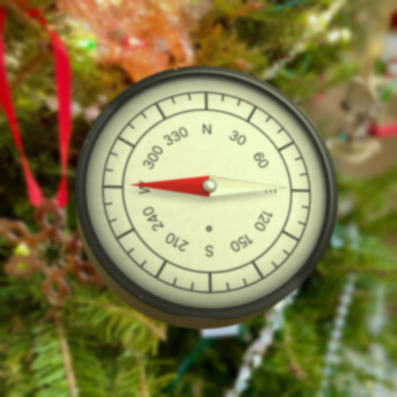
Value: {"value": 270, "unit": "°"}
